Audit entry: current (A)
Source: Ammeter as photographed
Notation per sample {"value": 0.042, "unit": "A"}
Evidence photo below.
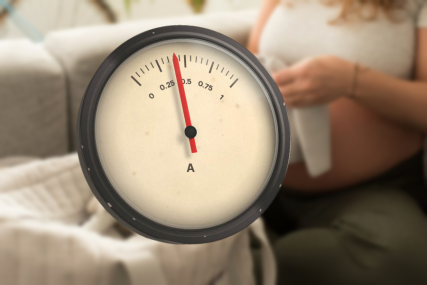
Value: {"value": 0.4, "unit": "A"}
